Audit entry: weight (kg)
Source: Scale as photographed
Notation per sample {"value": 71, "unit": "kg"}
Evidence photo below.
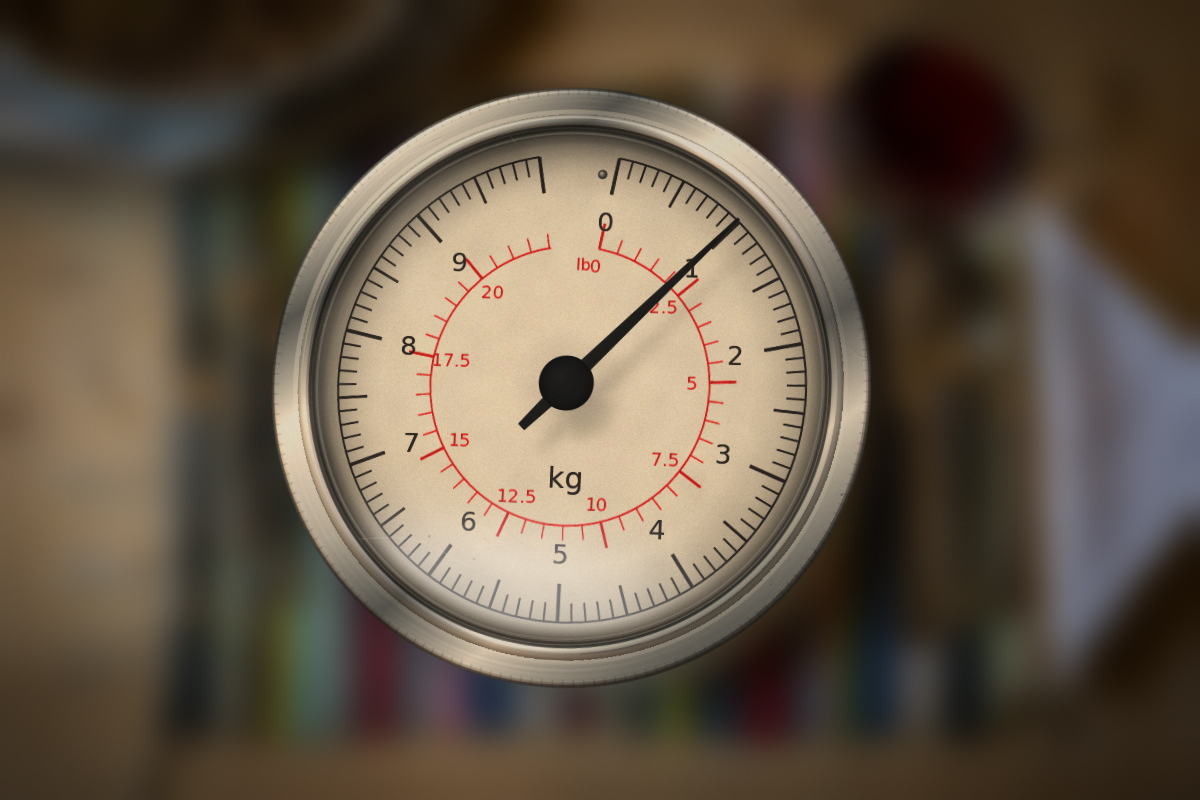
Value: {"value": 1, "unit": "kg"}
